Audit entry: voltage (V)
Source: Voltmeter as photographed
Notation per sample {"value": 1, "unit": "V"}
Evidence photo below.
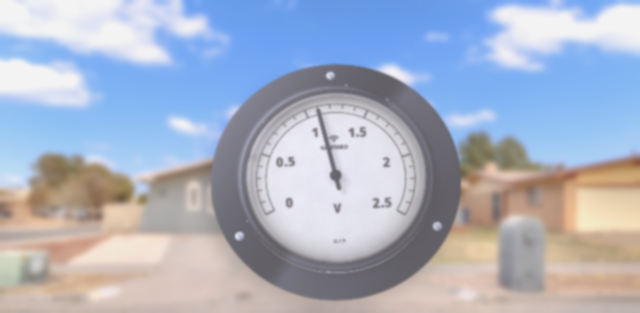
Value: {"value": 1.1, "unit": "V"}
